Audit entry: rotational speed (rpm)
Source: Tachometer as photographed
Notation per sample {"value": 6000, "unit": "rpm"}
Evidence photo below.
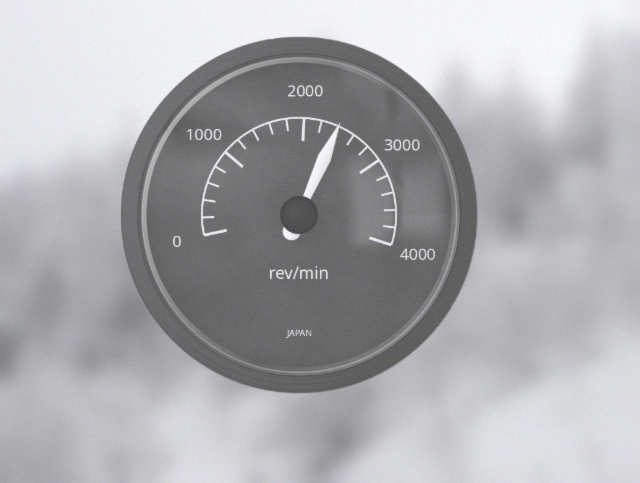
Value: {"value": 2400, "unit": "rpm"}
